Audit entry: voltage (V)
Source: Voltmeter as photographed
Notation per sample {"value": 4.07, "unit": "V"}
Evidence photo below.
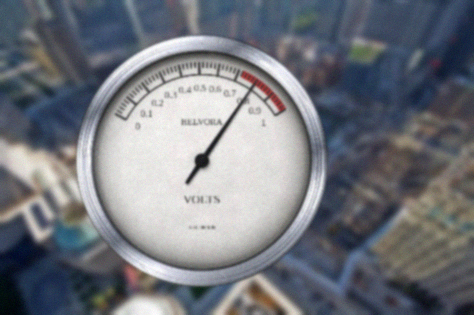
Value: {"value": 0.8, "unit": "V"}
